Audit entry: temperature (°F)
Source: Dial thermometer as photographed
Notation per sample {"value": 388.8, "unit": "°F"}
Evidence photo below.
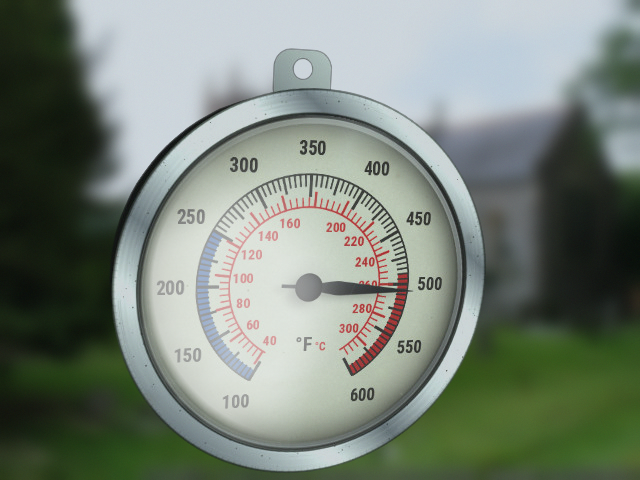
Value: {"value": 505, "unit": "°F"}
